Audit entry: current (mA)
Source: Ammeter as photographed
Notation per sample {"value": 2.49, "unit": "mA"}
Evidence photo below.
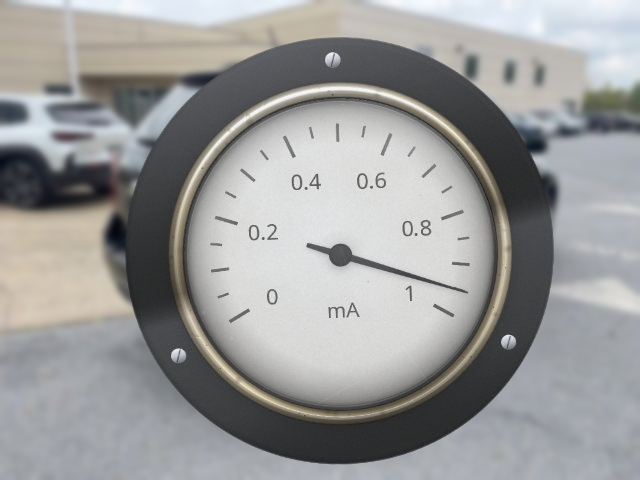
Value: {"value": 0.95, "unit": "mA"}
